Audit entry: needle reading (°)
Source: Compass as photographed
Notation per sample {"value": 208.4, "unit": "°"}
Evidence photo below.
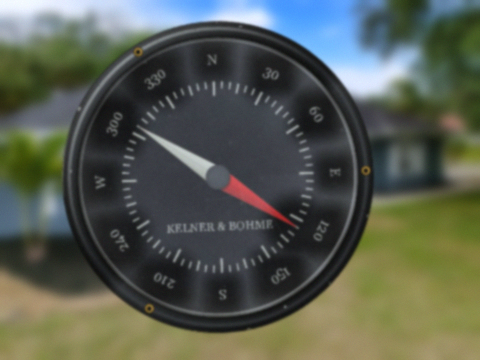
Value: {"value": 125, "unit": "°"}
